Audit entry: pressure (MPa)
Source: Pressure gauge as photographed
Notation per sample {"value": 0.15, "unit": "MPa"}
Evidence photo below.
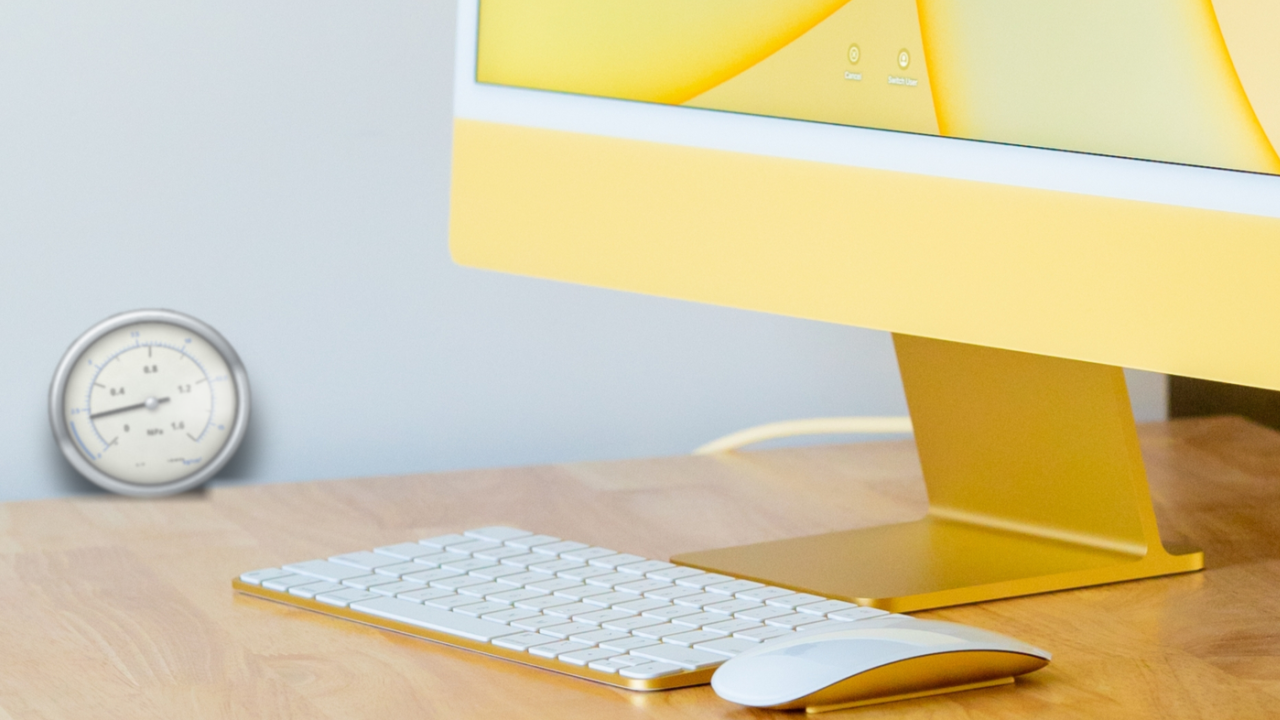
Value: {"value": 0.2, "unit": "MPa"}
